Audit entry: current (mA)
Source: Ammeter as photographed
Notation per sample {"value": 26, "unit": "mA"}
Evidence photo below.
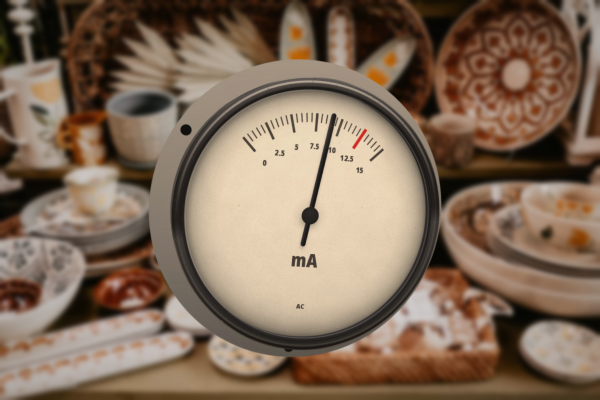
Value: {"value": 9, "unit": "mA"}
